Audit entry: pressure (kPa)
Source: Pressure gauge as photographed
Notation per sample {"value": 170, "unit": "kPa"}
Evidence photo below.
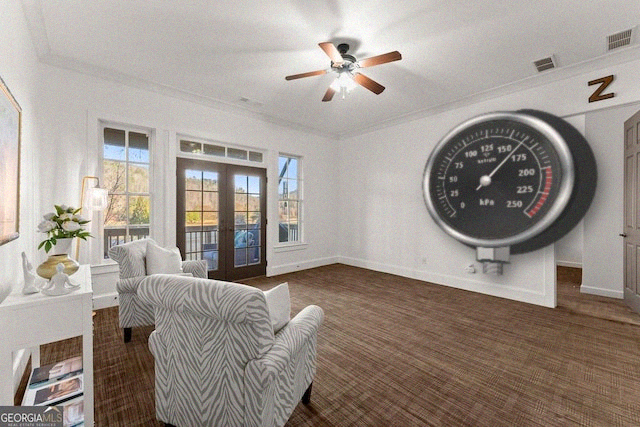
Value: {"value": 165, "unit": "kPa"}
